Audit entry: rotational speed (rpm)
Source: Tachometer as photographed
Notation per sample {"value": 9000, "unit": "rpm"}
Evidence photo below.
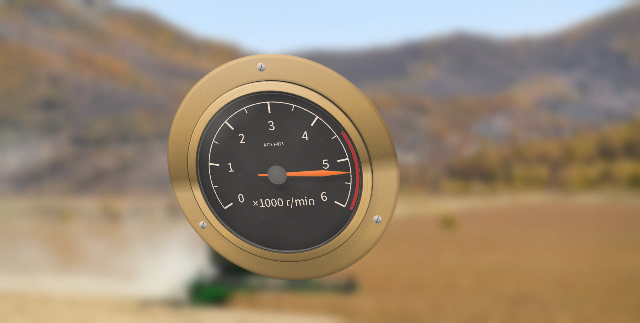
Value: {"value": 5250, "unit": "rpm"}
